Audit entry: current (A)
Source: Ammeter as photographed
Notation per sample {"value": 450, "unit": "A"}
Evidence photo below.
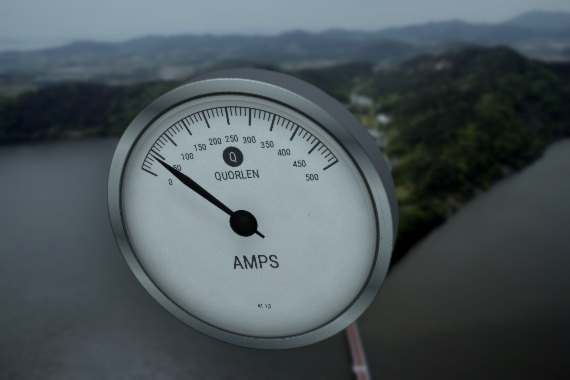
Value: {"value": 50, "unit": "A"}
